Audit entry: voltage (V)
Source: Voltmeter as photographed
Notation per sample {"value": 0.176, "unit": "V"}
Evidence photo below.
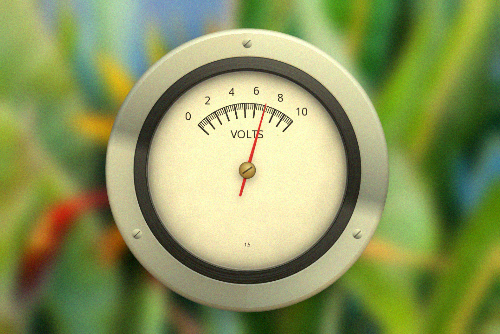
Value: {"value": 7, "unit": "V"}
